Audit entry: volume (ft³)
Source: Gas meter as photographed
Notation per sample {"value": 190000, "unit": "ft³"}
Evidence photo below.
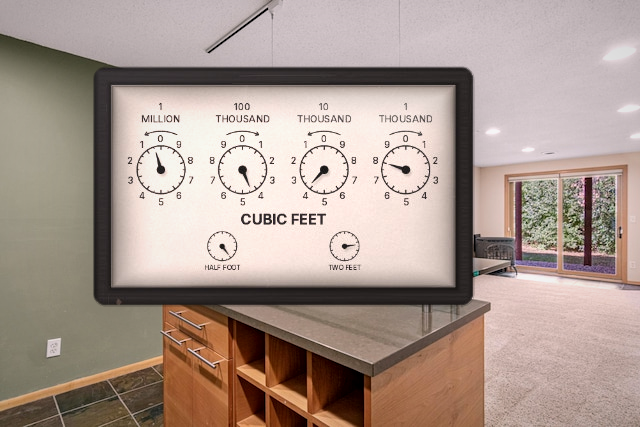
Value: {"value": 43800, "unit": "ft³"}
